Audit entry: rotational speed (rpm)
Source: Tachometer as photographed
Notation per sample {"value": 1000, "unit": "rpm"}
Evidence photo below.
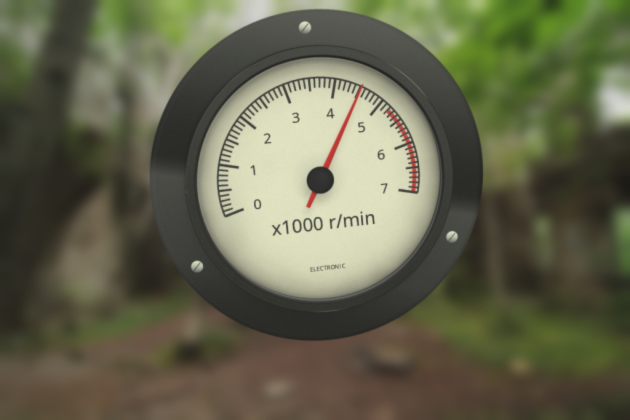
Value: {"value": 4500, "unit": "rpm"}
